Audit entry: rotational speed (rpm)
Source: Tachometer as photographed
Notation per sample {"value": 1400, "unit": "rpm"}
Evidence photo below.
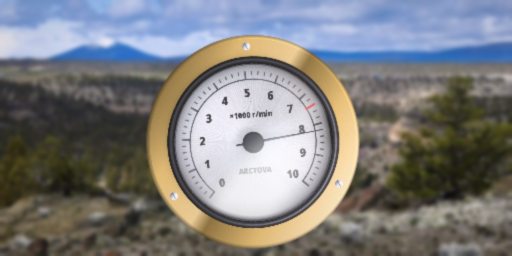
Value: {"value": 8200, "unit": "rpm"}
